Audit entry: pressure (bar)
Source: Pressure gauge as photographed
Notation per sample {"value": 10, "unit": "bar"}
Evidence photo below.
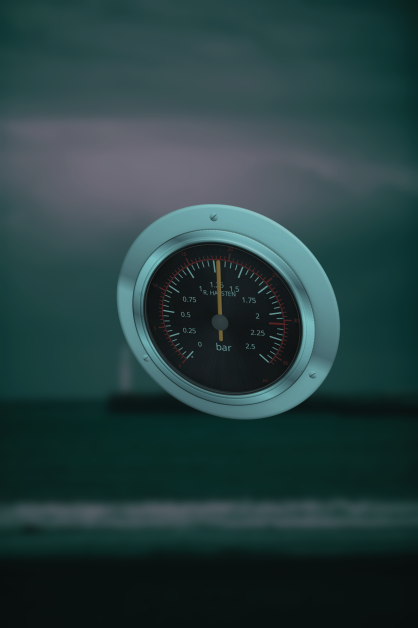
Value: {"value": 1.3, "unit": "bar"}
